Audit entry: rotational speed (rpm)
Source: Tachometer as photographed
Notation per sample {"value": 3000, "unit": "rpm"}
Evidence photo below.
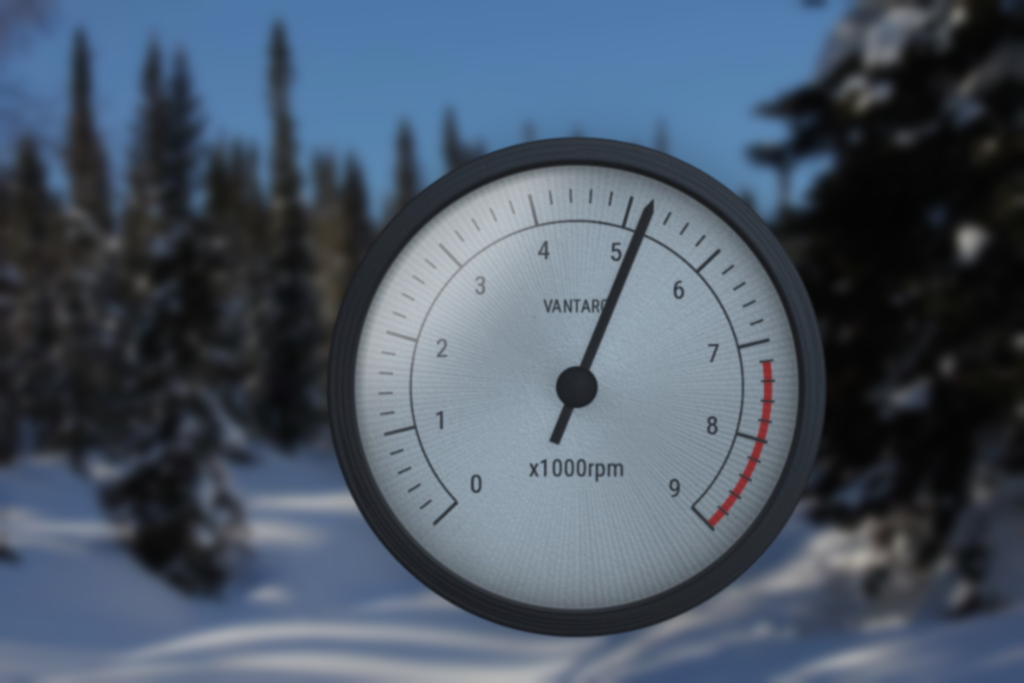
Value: {"value": 5200, "unit": "rpm"}
